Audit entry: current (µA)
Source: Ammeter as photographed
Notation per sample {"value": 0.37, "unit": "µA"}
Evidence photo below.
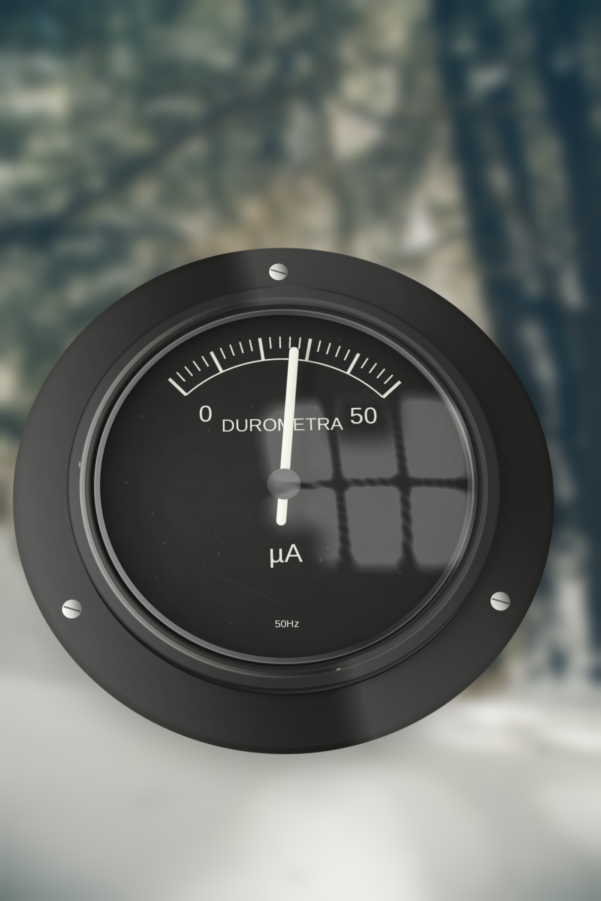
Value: {"value": 27, "unit": "µA"}
